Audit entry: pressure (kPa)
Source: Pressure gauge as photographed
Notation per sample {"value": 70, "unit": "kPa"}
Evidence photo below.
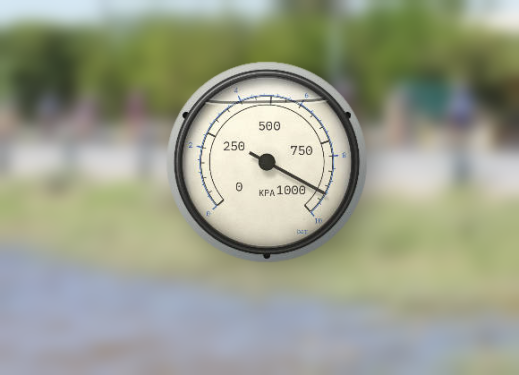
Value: {"value": 925, "unit": "kPa"}
